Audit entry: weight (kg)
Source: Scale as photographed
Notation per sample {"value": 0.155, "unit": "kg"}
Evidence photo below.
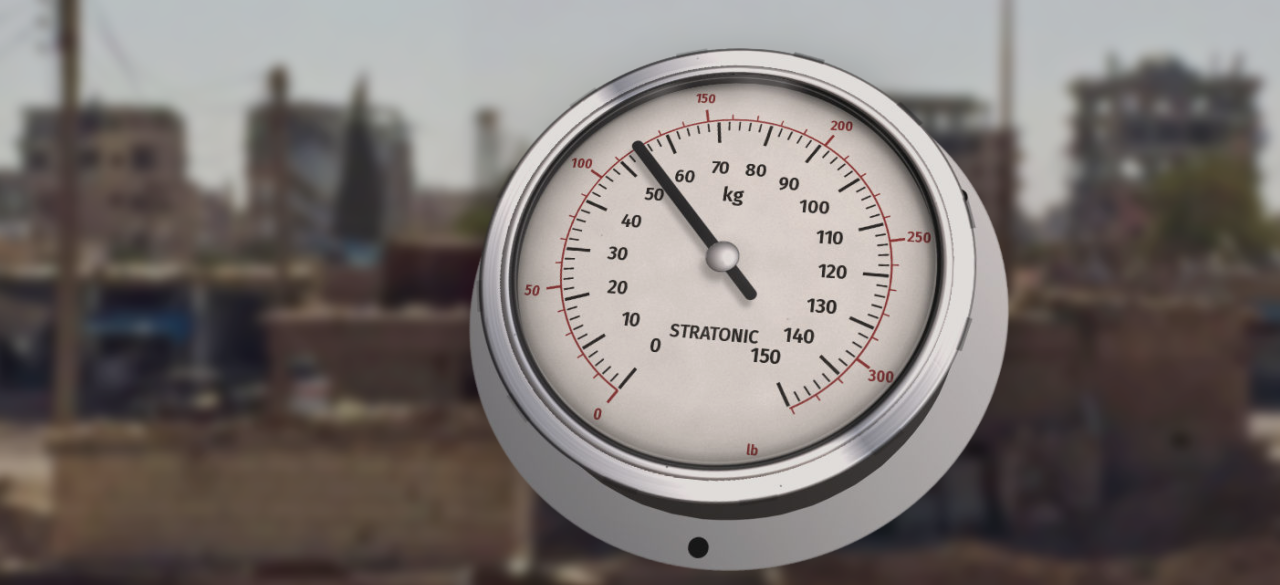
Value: {"value": 54, "unit": "kg"}
